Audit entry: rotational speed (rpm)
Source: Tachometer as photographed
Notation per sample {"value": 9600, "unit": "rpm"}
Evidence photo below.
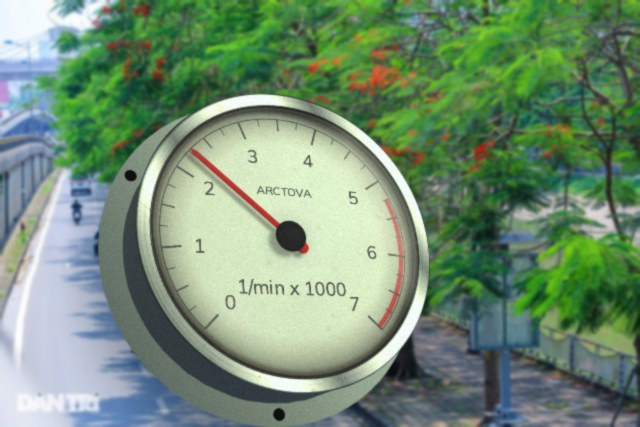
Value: {"value": 2250, "unit": "rpm"}
